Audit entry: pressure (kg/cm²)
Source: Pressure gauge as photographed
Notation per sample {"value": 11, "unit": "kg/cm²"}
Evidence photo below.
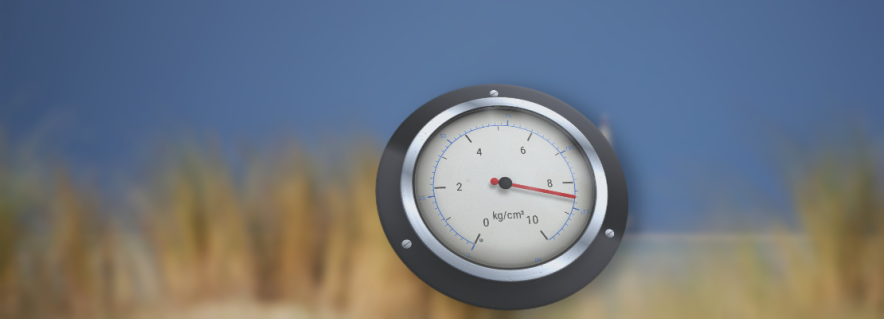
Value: {"value": 8.5, "unit": "kg/cm²"}
